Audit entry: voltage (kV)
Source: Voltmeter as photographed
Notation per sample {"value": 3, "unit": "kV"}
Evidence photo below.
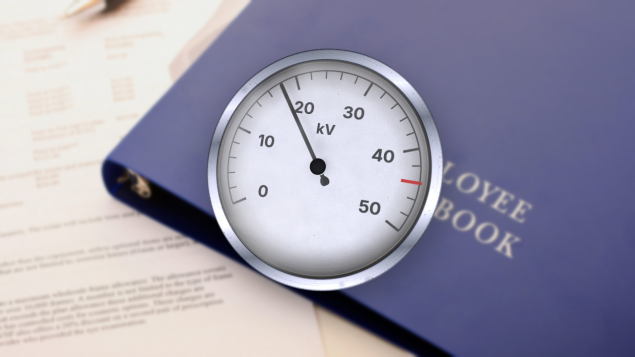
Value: {"value": 18, "unit": "kV"}
